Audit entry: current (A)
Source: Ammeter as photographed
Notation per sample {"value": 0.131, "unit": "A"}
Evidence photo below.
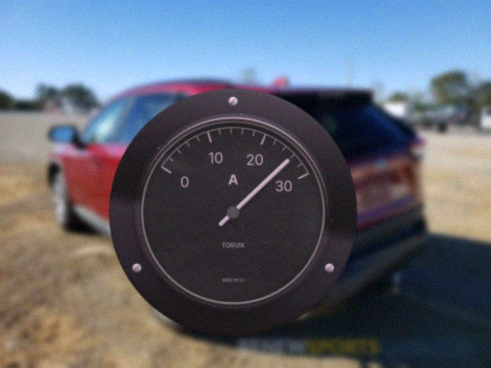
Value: {"value": 26, "unit": "A"}
